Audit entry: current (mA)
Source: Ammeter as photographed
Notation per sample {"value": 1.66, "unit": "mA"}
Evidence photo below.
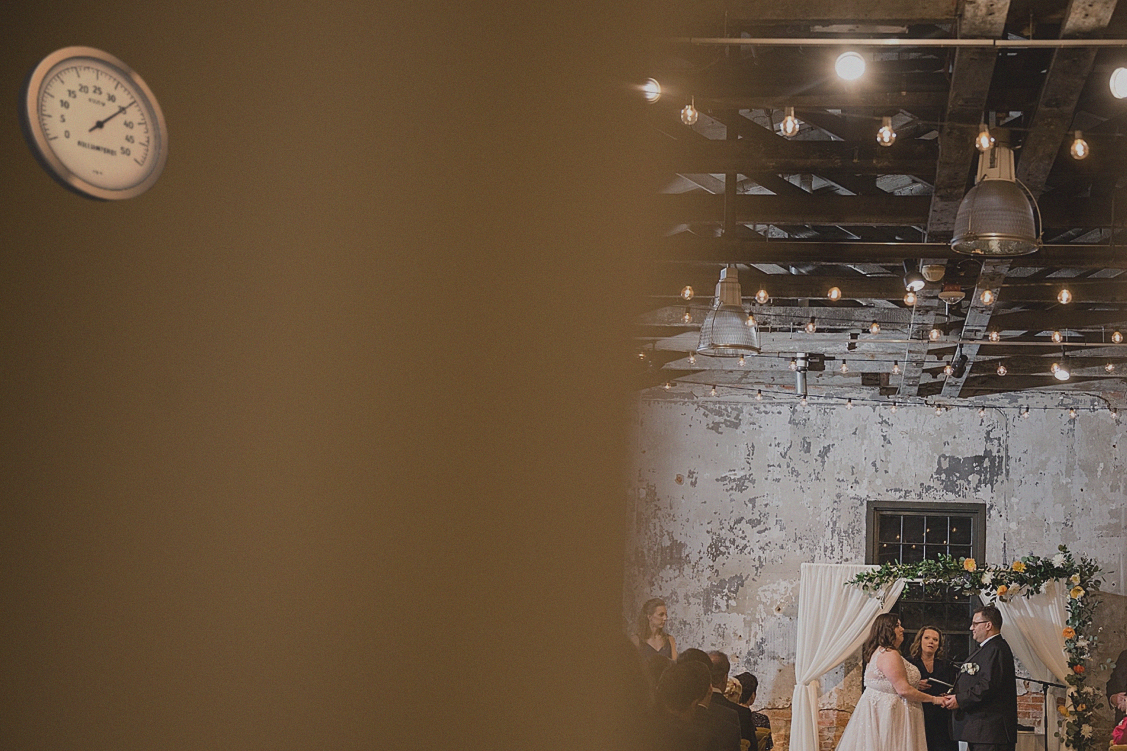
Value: {"value": 35, "unit": "mA"}
